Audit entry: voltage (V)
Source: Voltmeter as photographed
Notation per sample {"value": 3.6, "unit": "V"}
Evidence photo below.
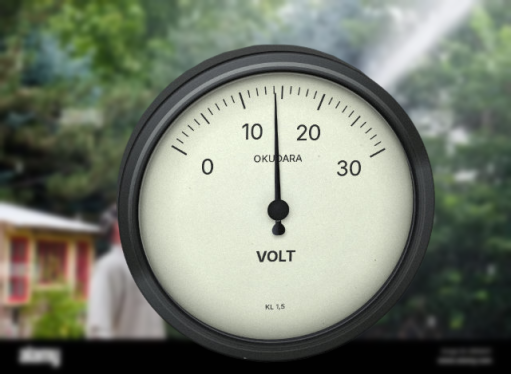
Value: {"value": 14, "unit": "V"}
